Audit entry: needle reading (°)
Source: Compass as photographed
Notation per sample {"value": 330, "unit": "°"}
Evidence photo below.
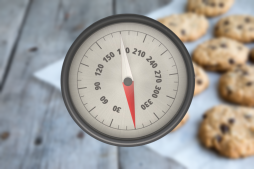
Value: {"value": 0, "unit": "°"}
